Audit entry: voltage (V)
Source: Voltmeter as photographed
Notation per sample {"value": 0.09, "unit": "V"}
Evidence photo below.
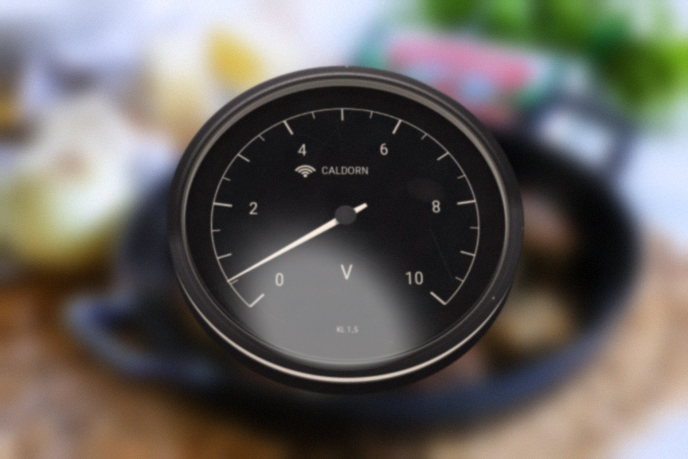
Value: {"value": 0.5, "unit": "V"}
